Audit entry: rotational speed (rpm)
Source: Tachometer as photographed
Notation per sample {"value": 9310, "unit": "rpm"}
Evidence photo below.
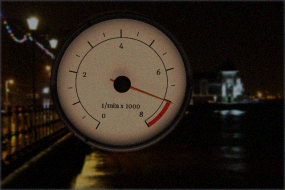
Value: {"value": 7000, "unit": "rpm"}
